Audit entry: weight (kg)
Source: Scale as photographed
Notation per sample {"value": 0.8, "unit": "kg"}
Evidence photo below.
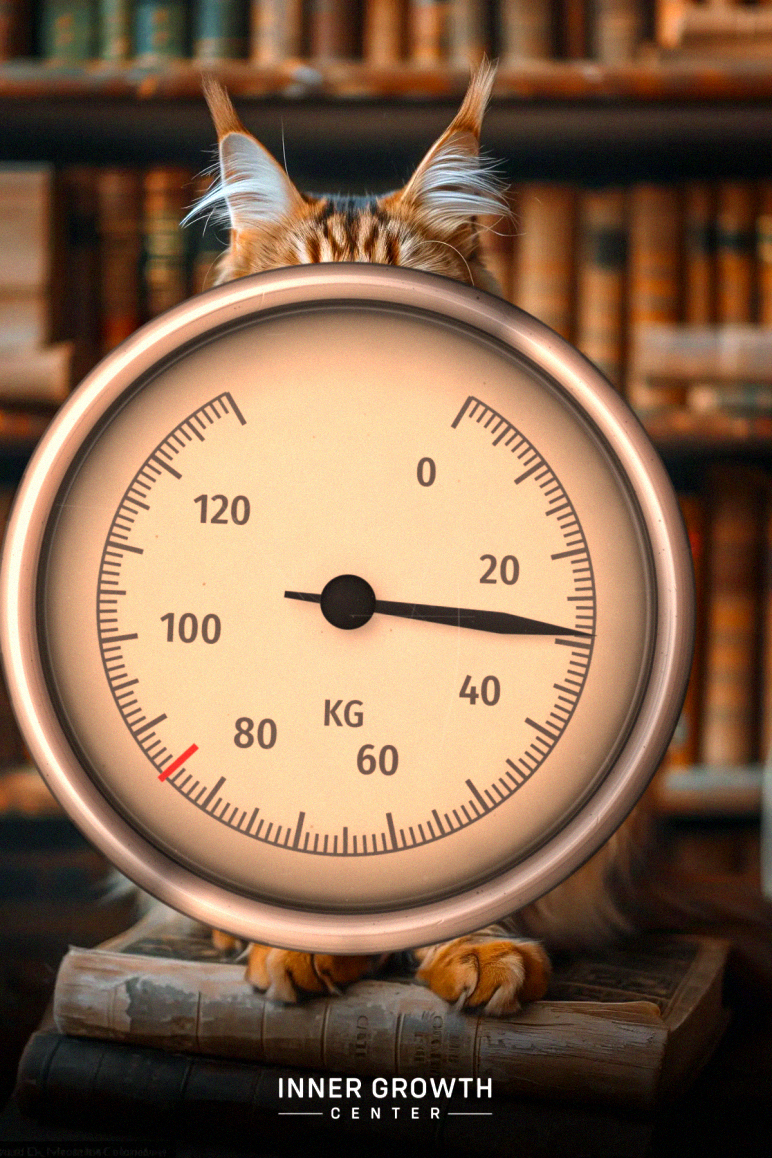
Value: {"value": 29, "unit": "kg"}
